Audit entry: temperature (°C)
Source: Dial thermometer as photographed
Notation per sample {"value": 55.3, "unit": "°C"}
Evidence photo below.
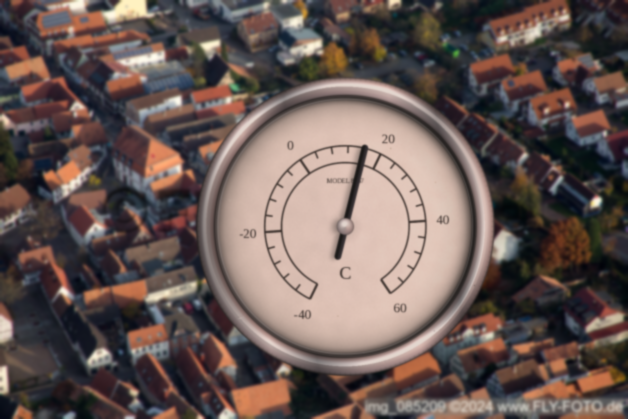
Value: {"value": 16, "unit": "°C"}
